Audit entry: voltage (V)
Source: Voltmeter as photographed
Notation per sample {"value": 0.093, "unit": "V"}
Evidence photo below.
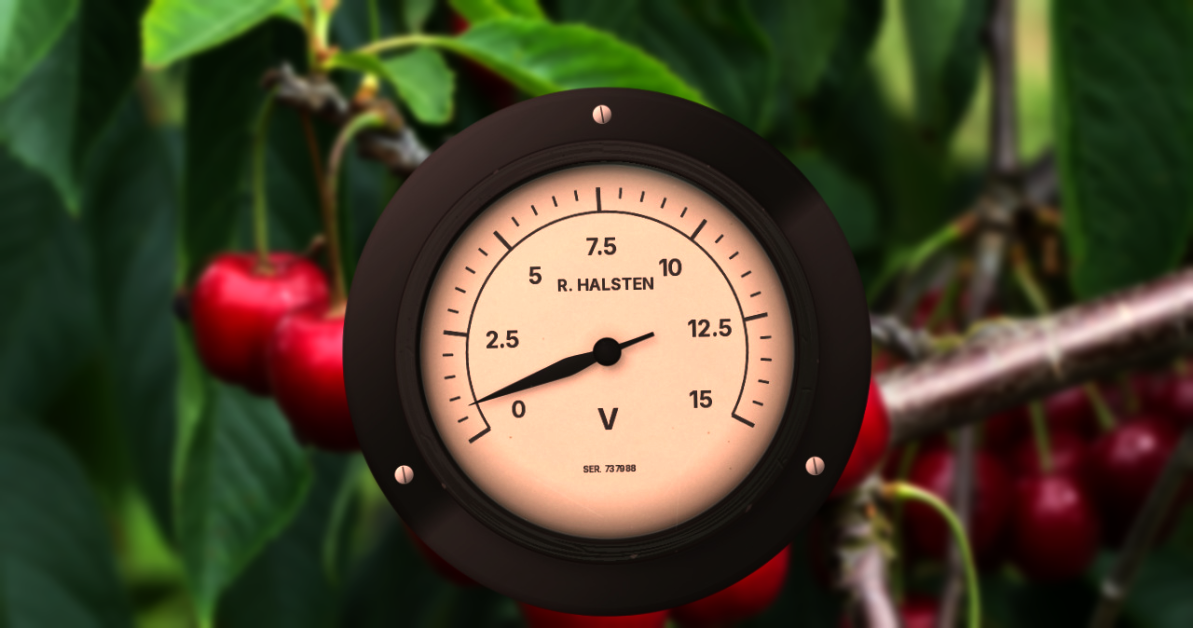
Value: {"value": 0.75, "unit": "V"}
